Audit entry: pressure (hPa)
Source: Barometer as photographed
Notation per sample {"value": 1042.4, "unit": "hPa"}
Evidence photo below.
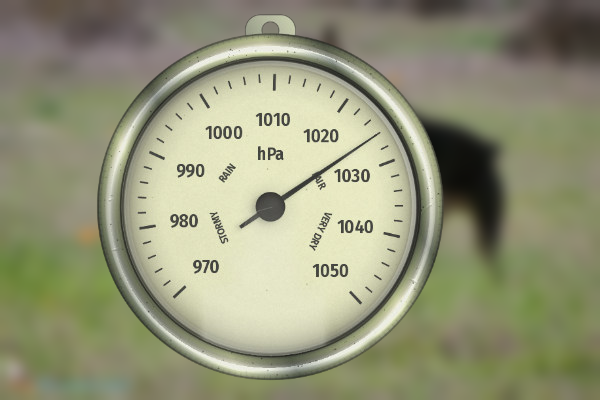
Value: {"value": 1026, "unit": "hPa"}
